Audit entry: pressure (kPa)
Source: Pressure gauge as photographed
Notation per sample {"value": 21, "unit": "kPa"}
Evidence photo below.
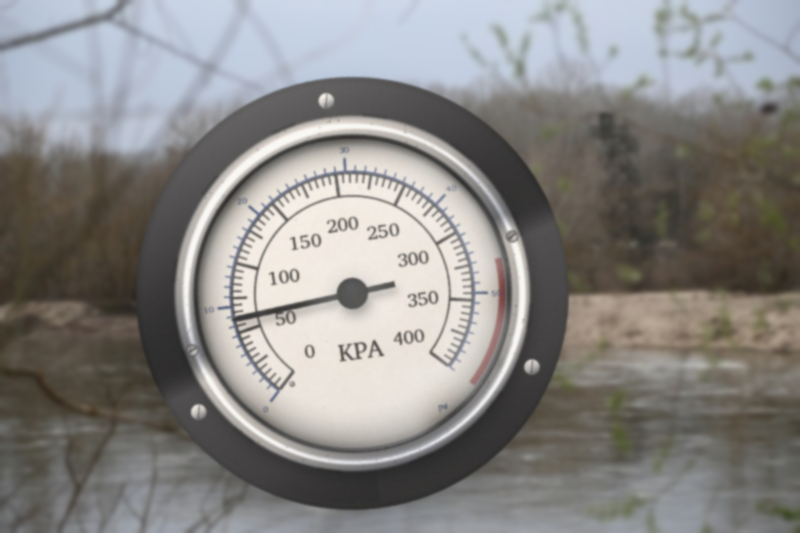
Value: {"value": 60, "unit": "kPa"}
